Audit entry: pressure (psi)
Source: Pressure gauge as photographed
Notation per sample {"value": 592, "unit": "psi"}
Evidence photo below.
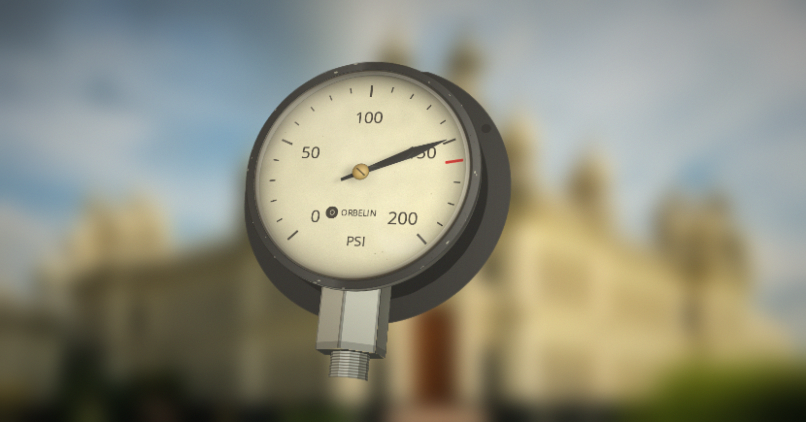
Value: {"value": 150, "unit": "psi"}
